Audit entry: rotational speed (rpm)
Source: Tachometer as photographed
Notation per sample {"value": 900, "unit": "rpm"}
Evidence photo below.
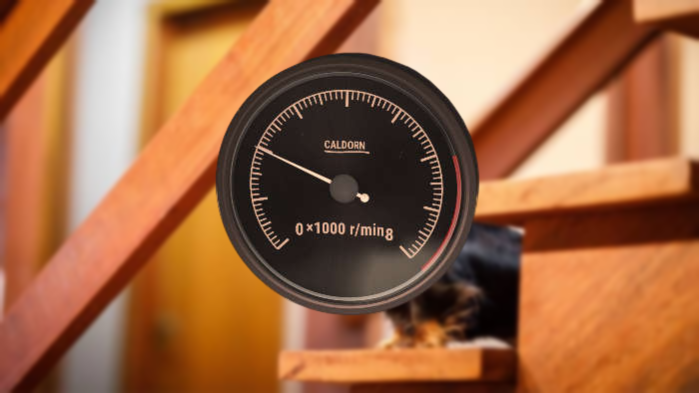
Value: {"value": 2000, "unit": "rpm"}
